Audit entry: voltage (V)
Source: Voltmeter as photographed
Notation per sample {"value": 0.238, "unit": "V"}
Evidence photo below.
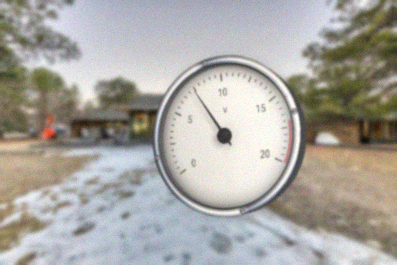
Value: {"value": 7.5, "unit": "V"}
